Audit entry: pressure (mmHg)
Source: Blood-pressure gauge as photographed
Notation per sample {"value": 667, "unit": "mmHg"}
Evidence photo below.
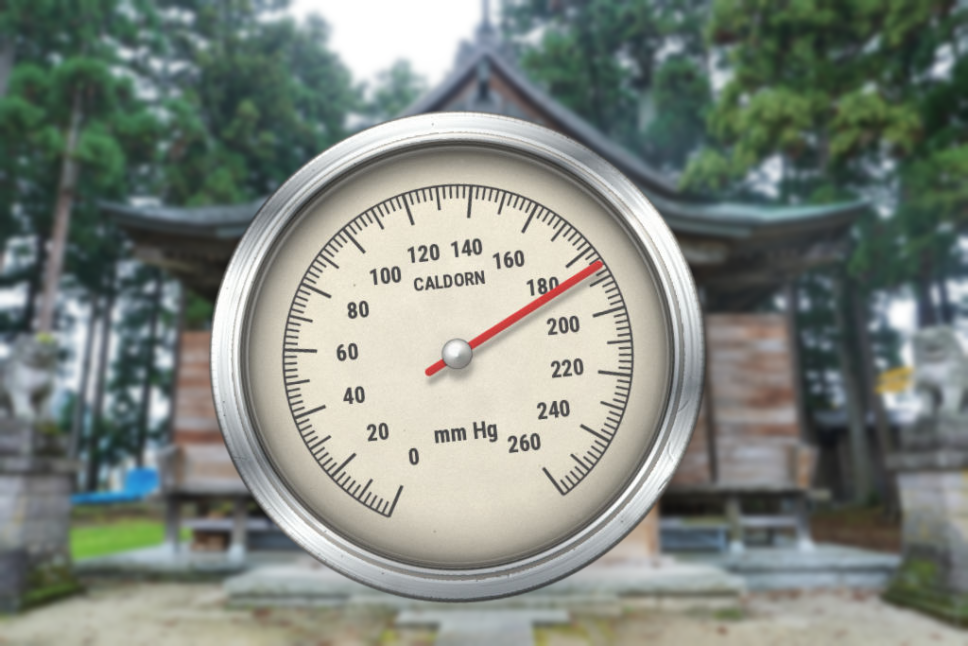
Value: {"value": 186, "unit": "mmHg"}
